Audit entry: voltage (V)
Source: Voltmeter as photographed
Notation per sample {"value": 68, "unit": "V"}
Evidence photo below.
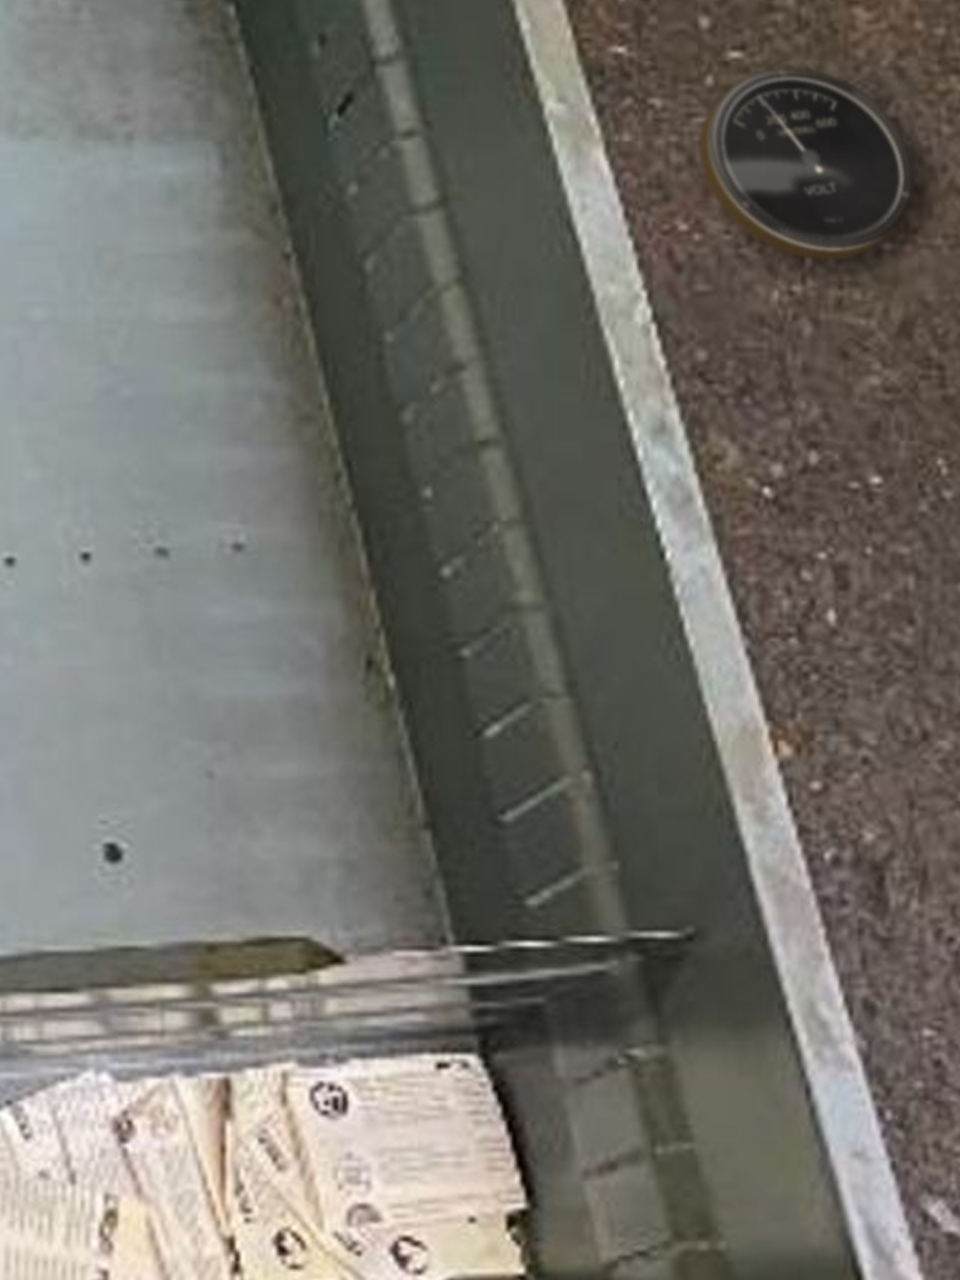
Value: {"value": 200, "unit": "V"}
